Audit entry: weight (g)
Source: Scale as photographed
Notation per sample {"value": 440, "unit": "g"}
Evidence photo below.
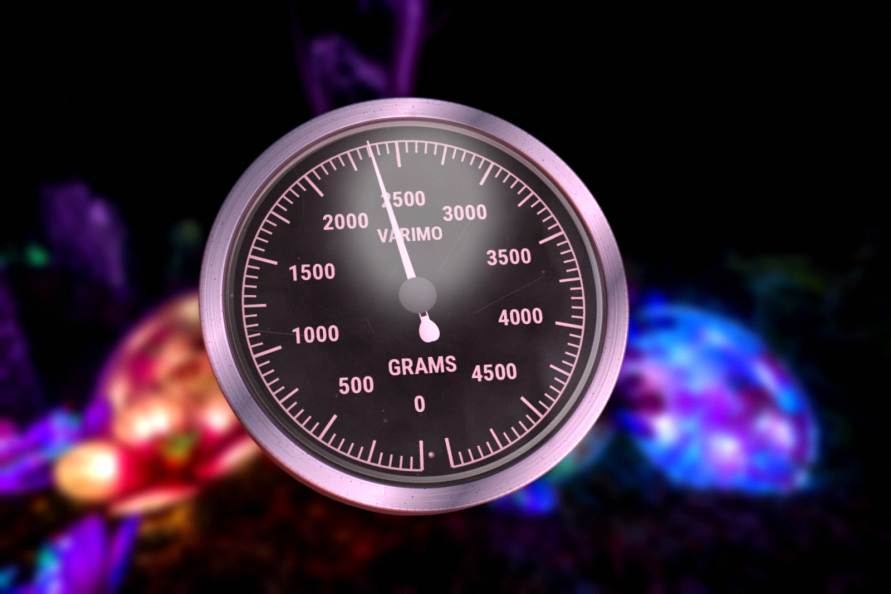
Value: {"value": 2350, "unit": "g"}
